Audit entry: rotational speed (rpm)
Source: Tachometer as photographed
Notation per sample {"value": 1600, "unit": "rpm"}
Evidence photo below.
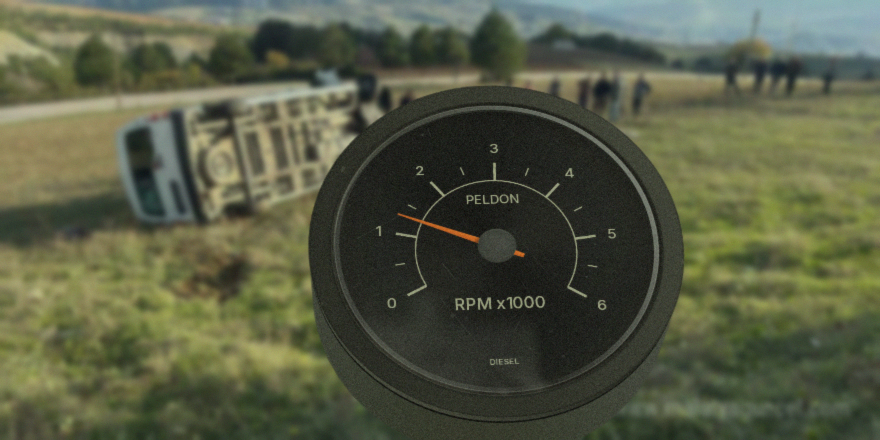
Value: {"value": 1250, "unit": "rpm"}
